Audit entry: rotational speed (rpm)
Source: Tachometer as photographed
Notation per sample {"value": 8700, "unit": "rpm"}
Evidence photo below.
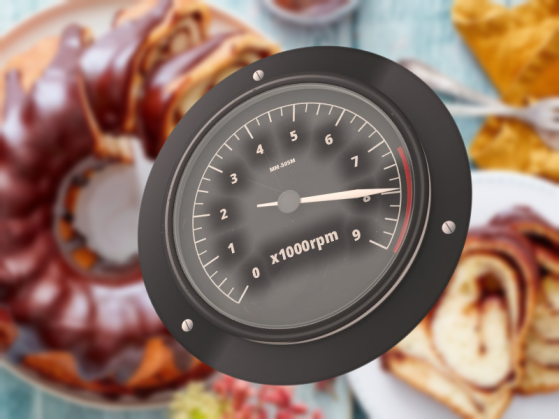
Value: {"value": 8000, "unit": "rpm"}
